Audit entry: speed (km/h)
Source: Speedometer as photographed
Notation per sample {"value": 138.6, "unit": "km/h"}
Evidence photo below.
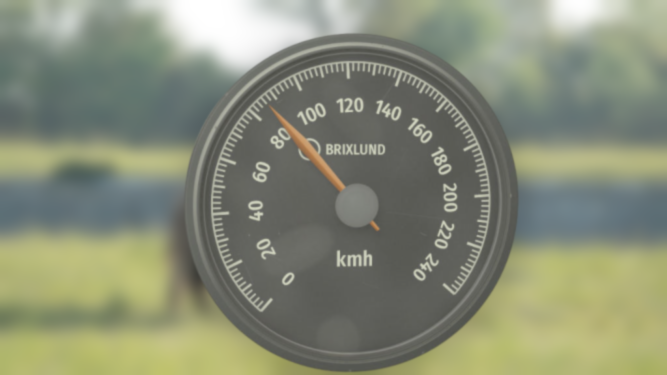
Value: {"value": 86, "unit": "km/h"}
